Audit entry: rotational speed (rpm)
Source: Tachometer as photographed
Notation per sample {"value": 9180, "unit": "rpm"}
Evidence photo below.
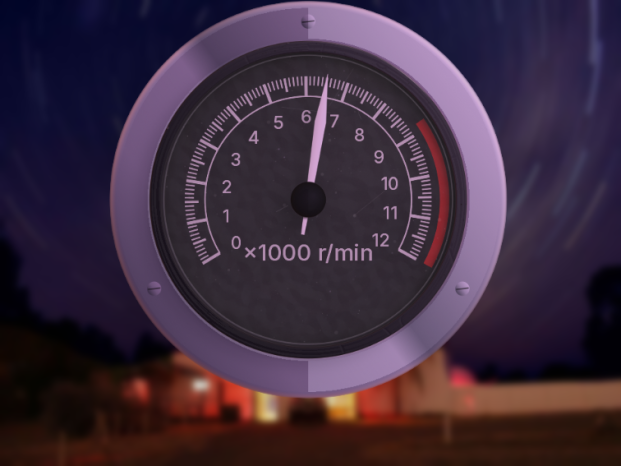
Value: {"value": 6500, "unit": "rpm"}
